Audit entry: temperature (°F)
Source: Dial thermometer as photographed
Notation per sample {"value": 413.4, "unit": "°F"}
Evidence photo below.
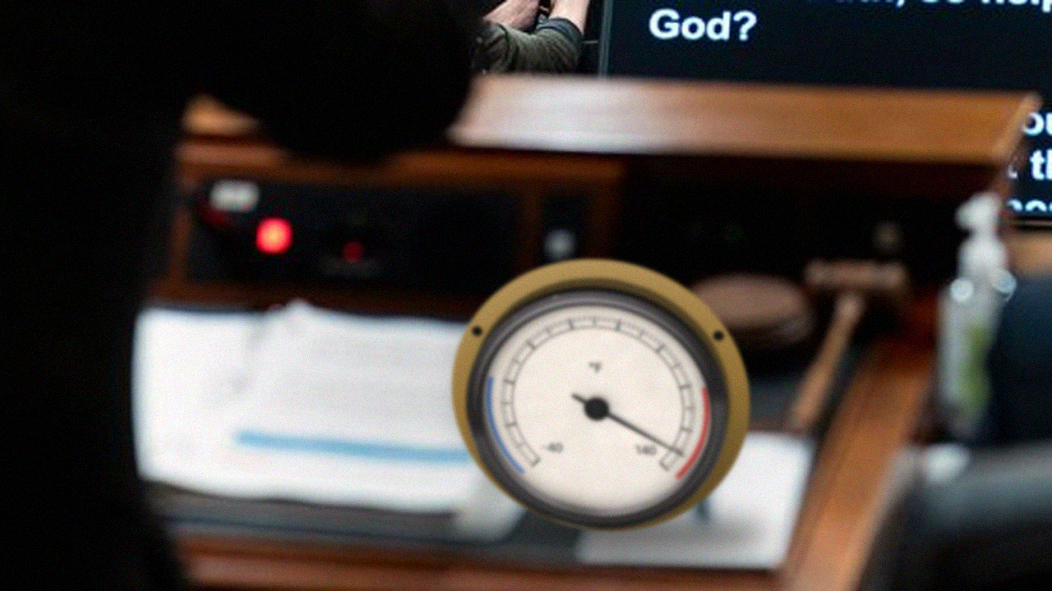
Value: {"value": 130, "unit": "°F"}
